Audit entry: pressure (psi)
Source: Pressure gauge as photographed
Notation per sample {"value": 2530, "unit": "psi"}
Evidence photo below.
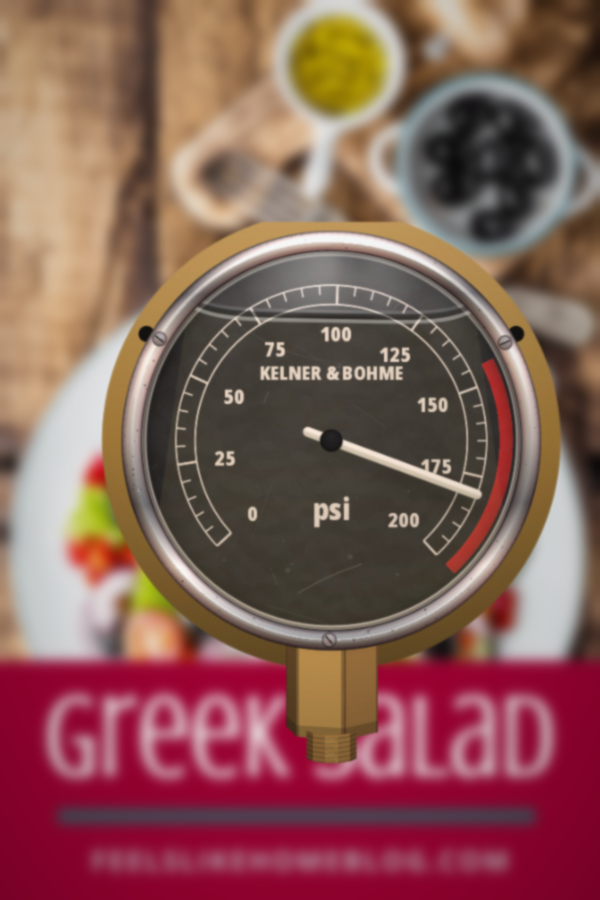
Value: {"value": 180, "unit": "psi"}
